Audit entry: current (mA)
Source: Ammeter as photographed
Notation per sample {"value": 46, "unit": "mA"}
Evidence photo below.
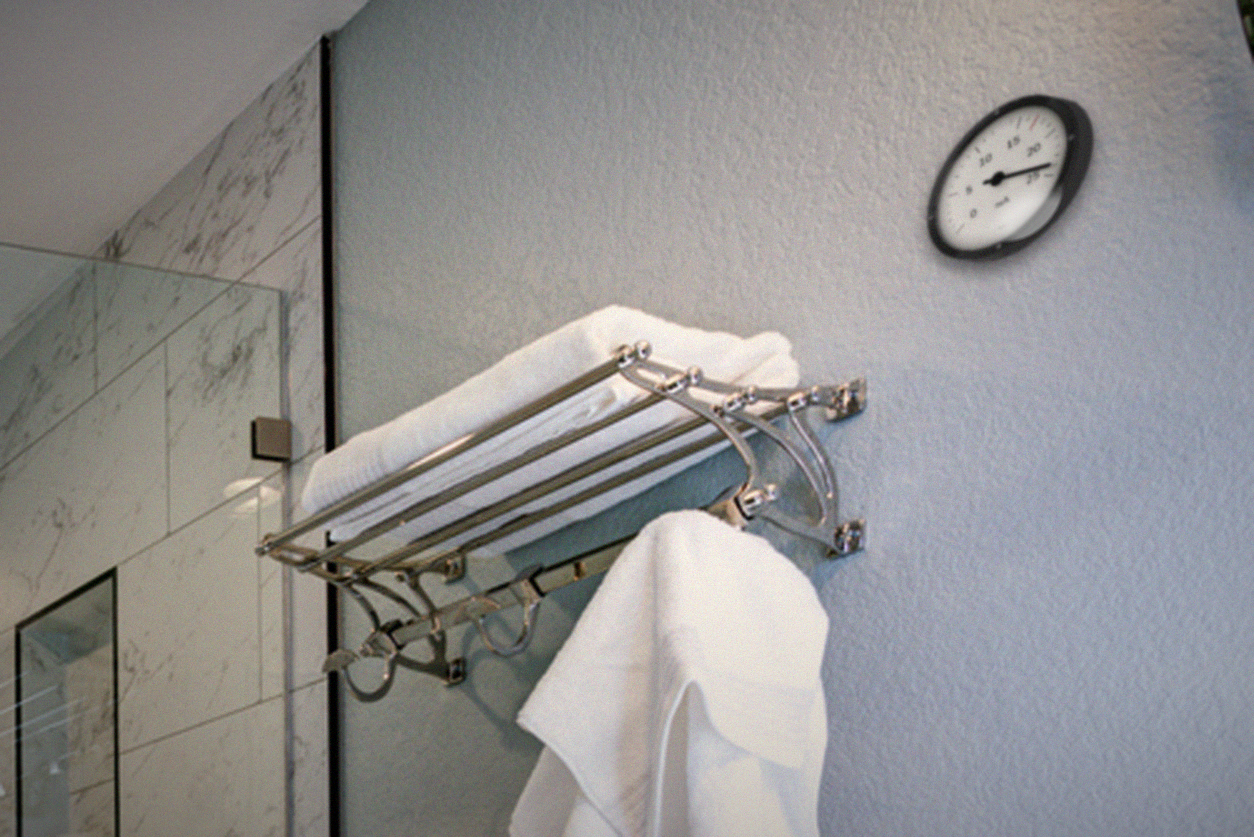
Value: {"value": 24, "unit": "mA"}
